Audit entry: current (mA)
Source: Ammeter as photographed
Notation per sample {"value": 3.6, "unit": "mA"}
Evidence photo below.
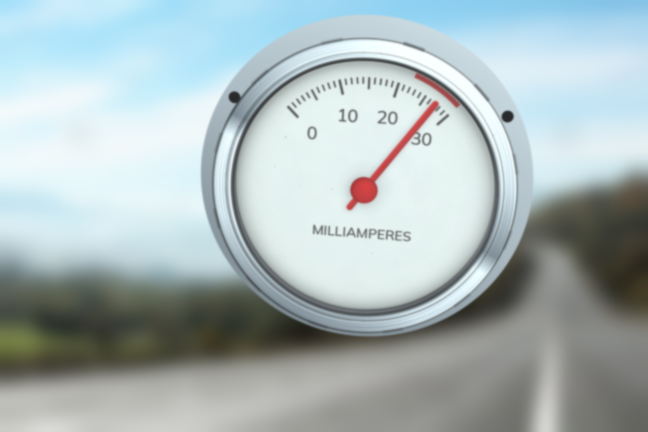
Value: {"value": 27, "unit": "mA"}
